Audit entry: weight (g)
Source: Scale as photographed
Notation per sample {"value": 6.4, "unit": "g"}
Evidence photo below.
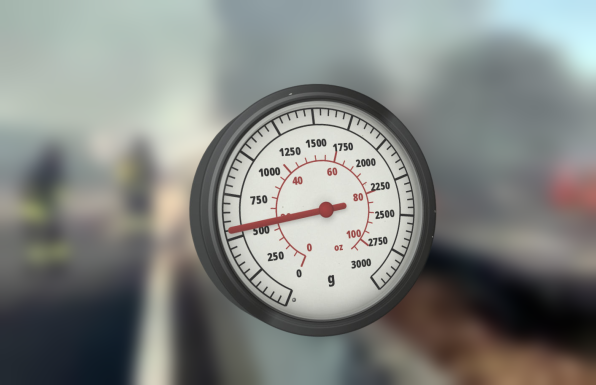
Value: {"value": 550, "unit": "g"}
